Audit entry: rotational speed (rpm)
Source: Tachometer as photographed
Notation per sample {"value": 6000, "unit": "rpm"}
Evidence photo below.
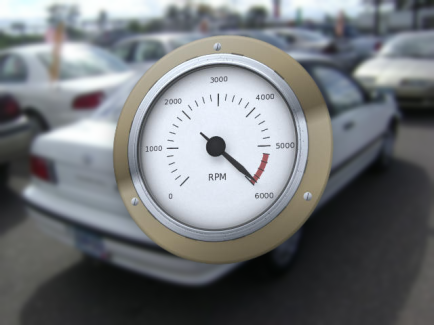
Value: {"value": 5900, "unit": "rpm"}
